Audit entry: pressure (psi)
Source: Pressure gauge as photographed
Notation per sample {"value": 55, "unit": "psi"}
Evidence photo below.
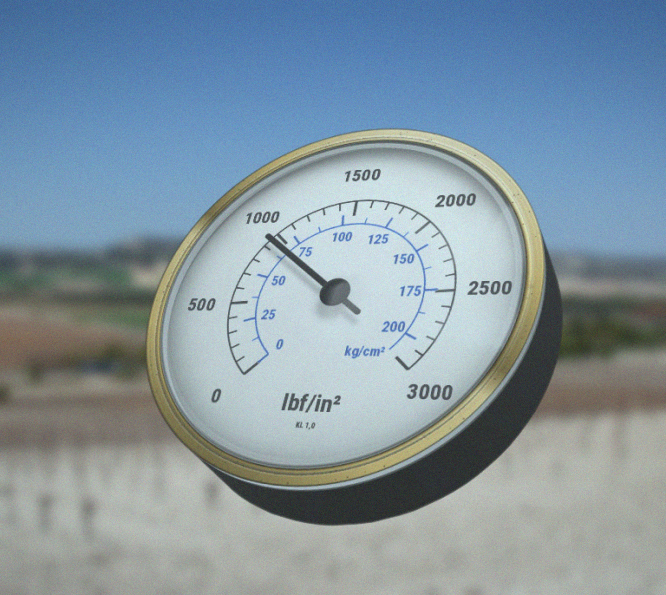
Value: {"value": 950, "unit": "psi"}
